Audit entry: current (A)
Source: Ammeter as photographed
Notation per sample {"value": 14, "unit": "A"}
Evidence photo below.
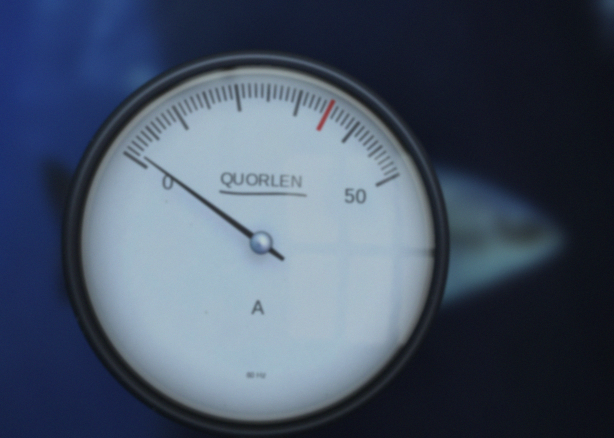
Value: {"value": 1, "unit": "A"}
